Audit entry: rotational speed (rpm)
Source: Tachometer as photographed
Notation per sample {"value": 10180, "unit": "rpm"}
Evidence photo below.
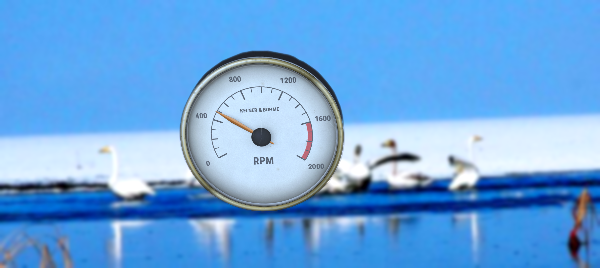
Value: {"value": 500, "unit": "rpm"}
